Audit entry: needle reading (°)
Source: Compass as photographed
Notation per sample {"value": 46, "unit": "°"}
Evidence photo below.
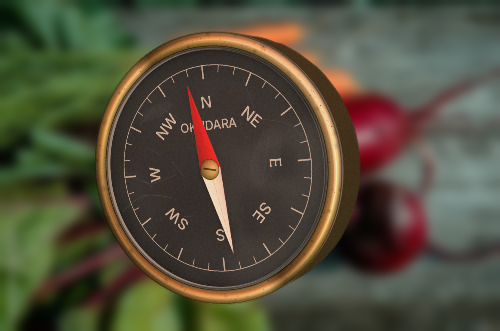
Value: {"value": 350, "unit": "°"}
